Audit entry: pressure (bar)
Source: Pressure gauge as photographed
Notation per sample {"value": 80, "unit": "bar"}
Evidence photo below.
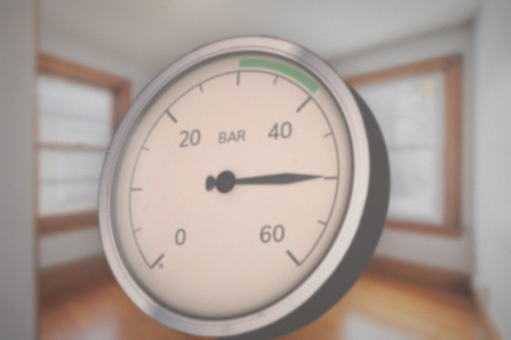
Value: {"value": 50, "unit": "bar"}
